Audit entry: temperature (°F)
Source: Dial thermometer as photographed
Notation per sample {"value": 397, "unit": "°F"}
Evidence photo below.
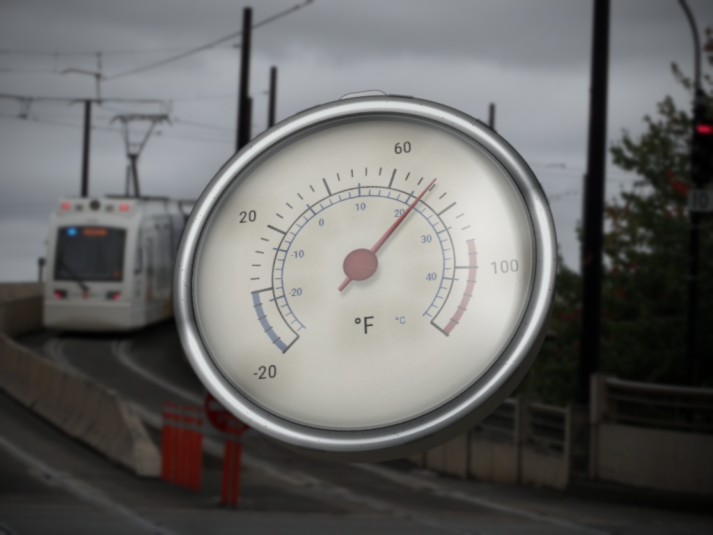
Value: {"value": 72, "unit": "°F"}
